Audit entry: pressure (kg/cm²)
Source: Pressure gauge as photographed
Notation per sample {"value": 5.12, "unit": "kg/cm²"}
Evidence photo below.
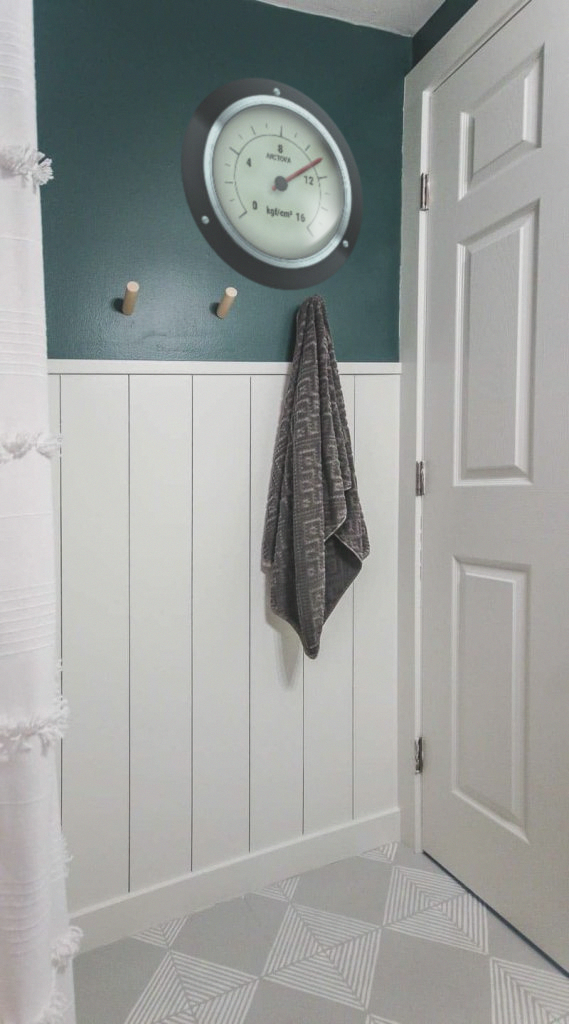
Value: {"value": 11, "unit": "kg/cm²"}
